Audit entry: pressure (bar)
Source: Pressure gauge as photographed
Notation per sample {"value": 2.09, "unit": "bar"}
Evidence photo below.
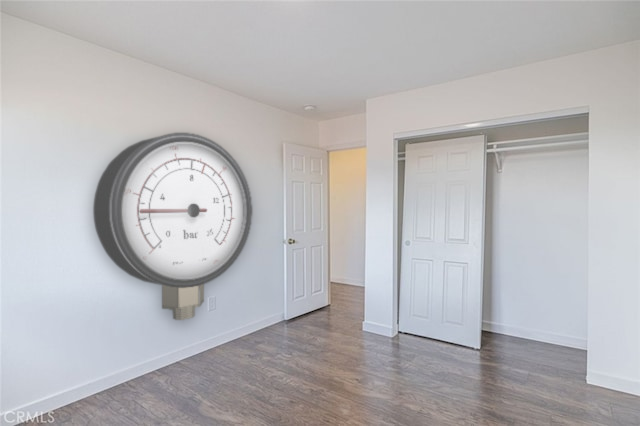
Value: {"value": 2.5, "unit": "bar"}
